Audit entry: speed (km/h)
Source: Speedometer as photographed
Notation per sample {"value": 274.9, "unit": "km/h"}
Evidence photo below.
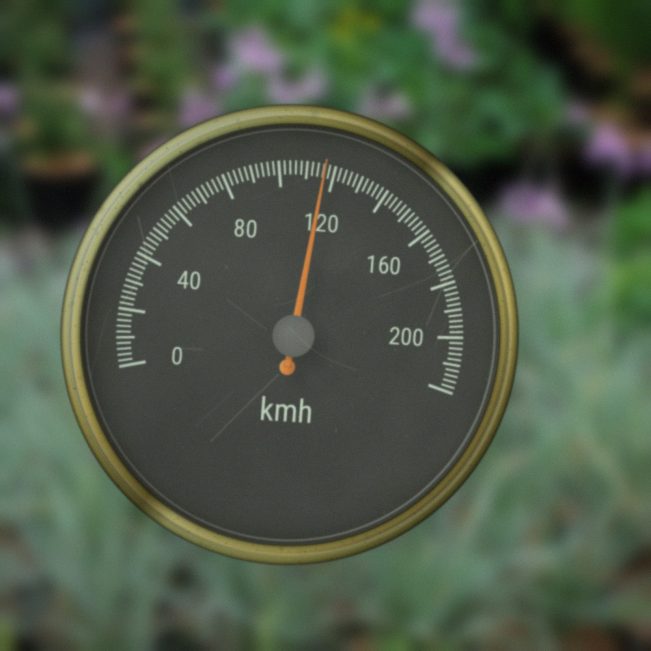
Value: {"value": 116, "unit": "km/h"}
